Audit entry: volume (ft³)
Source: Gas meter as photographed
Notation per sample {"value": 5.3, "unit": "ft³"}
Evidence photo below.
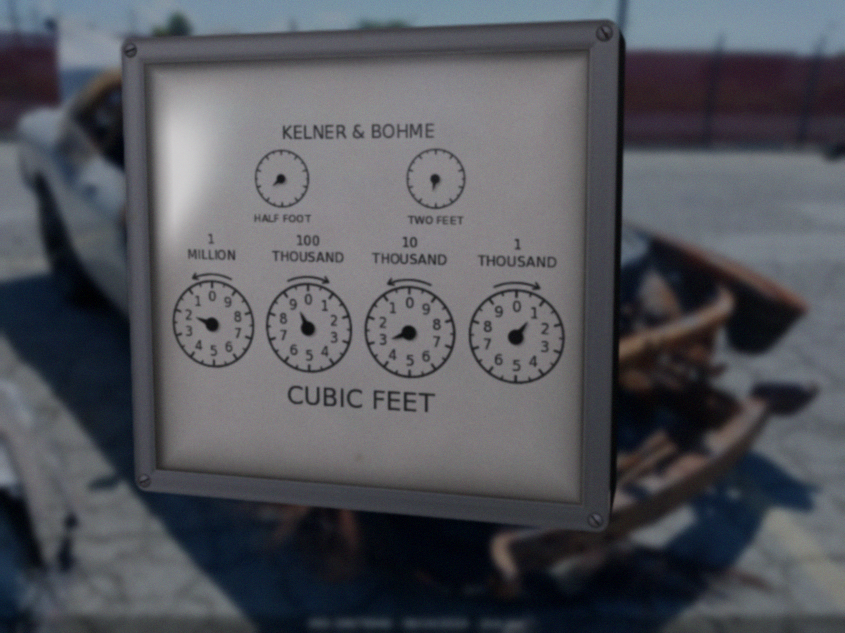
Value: {"value": 193100, "unit": "ft³"}
